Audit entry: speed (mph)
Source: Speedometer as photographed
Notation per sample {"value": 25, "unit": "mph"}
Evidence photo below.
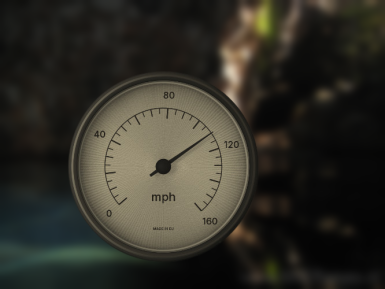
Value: {"value": 110, "unit": "mph"}
